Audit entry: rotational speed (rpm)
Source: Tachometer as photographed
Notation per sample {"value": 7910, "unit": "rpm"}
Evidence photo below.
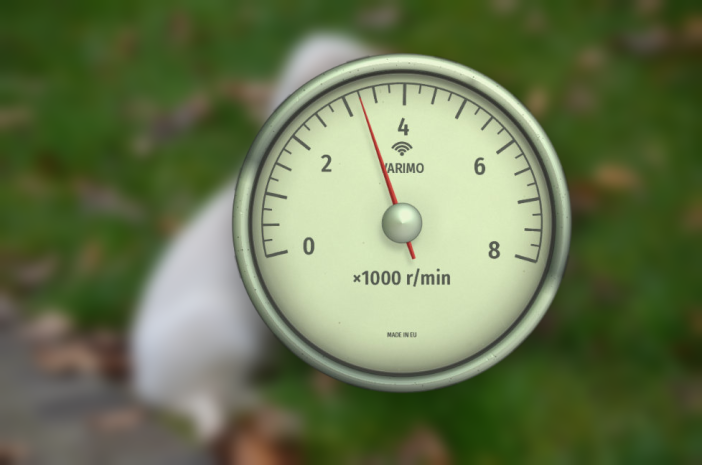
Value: {"value": 3250, "unit": "rpm"}
